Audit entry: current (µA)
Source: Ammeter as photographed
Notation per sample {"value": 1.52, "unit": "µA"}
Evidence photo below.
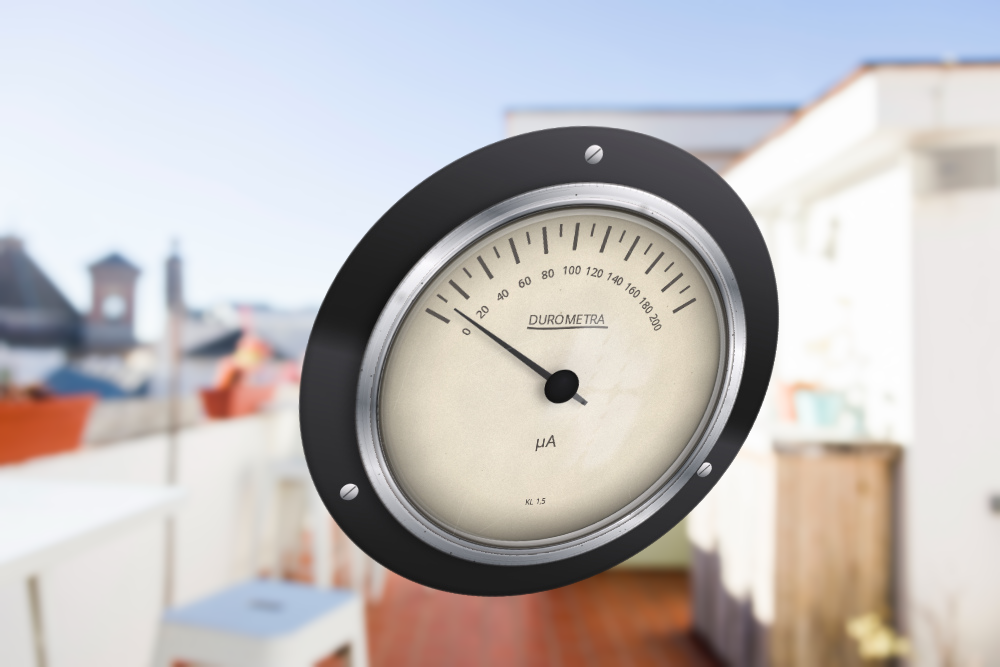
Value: {"value": 10, "unit": "µA"}
